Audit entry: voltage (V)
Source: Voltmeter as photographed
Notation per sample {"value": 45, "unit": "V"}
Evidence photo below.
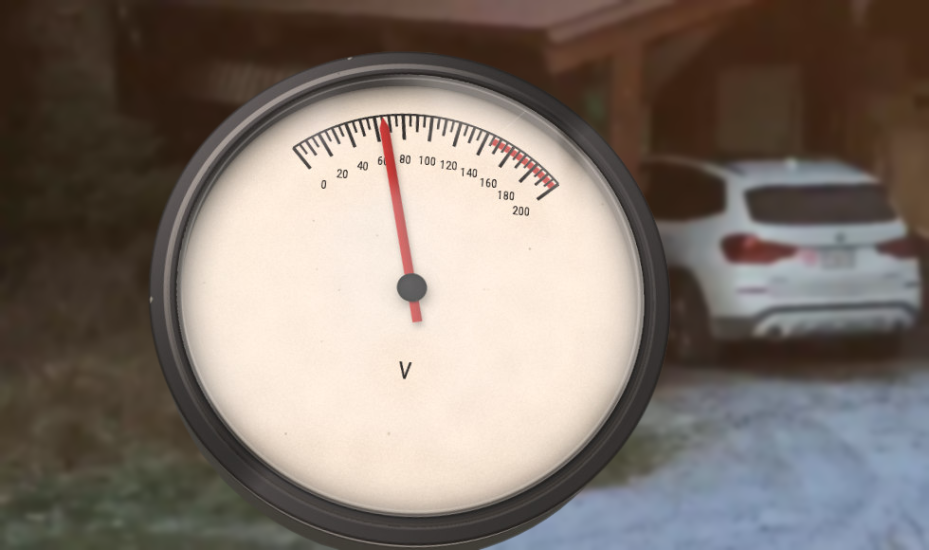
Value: {"value": 65, "unit": "V"}
